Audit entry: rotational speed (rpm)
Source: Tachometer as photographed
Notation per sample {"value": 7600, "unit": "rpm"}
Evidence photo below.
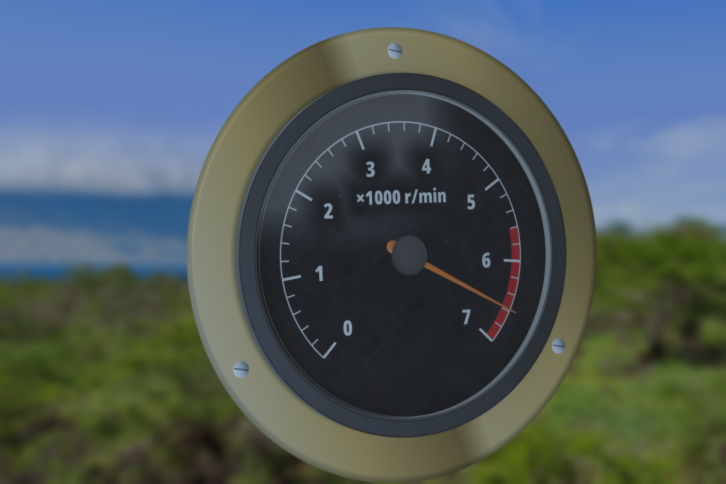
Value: {"value": 6600, "unit": "rpm"}
